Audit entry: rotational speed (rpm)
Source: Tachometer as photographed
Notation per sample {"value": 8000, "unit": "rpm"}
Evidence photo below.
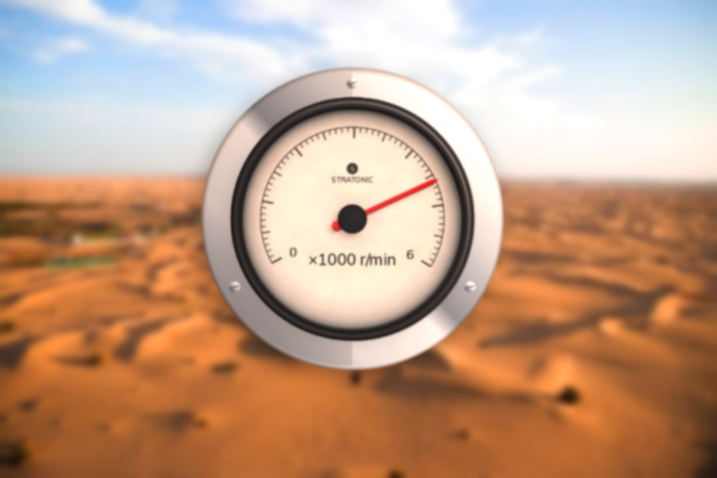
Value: {"value": 4600, "unit": "rpm"}
